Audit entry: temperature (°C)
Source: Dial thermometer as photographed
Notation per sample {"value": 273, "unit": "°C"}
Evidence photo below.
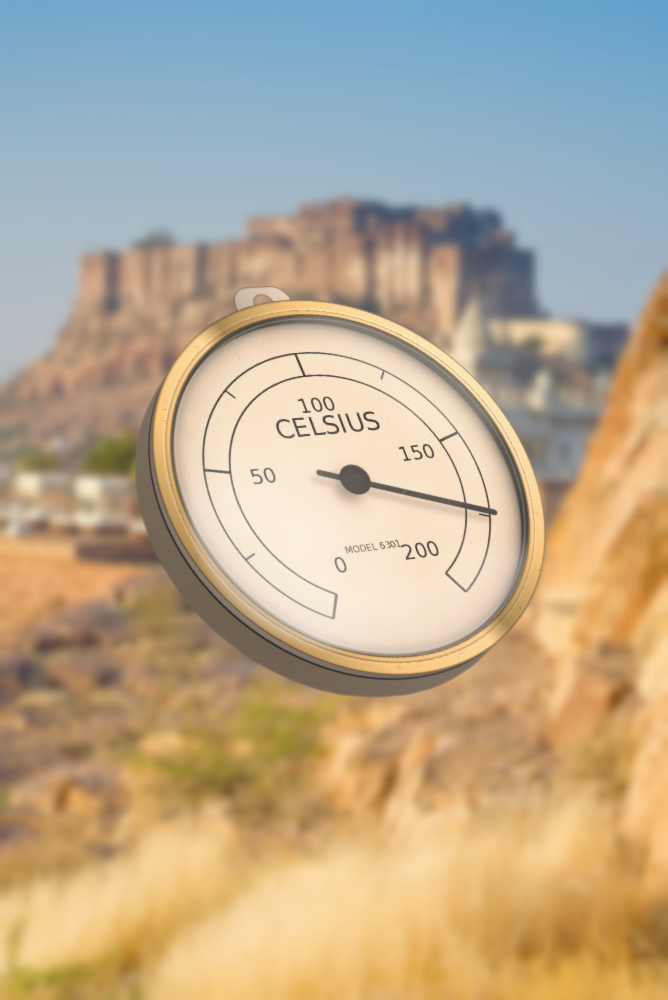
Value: {"value": 175, "unit": "°C"}
